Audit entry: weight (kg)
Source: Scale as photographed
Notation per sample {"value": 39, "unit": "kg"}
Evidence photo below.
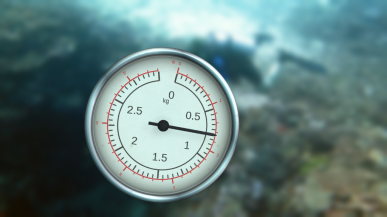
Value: {"value": 0.75, "unit": "kg"}
